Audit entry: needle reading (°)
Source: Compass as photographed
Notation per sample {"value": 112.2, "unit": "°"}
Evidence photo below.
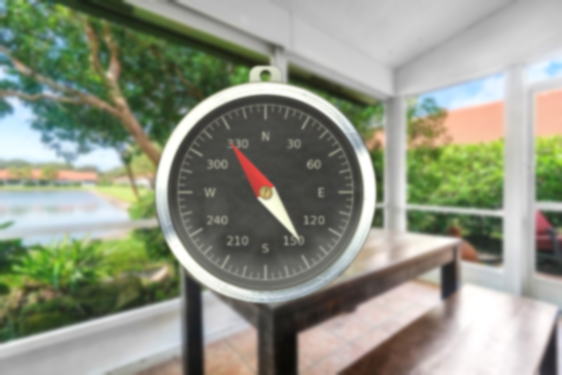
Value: {"value": 325, "unit": "°"}
